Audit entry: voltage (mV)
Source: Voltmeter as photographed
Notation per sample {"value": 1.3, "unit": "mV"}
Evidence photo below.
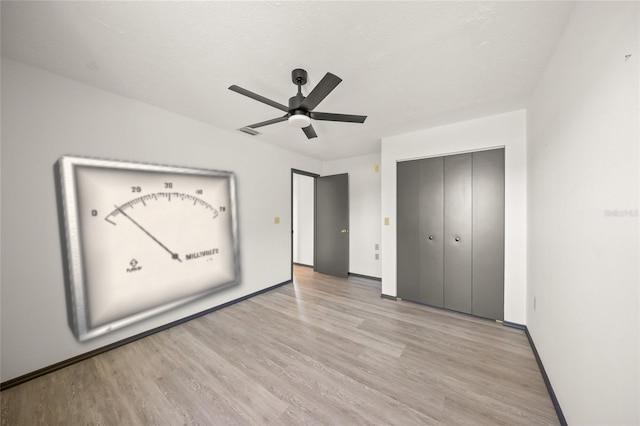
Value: {"value": 10, "unit": "mV"}
